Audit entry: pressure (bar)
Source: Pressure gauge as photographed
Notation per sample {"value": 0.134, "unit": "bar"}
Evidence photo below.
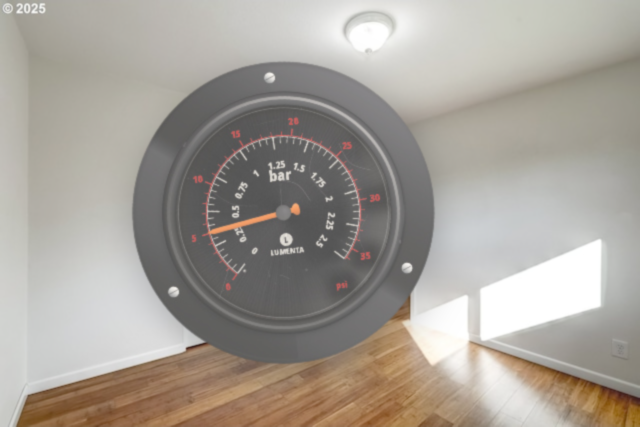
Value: {"value": 0.35, "unit": "bar"}
